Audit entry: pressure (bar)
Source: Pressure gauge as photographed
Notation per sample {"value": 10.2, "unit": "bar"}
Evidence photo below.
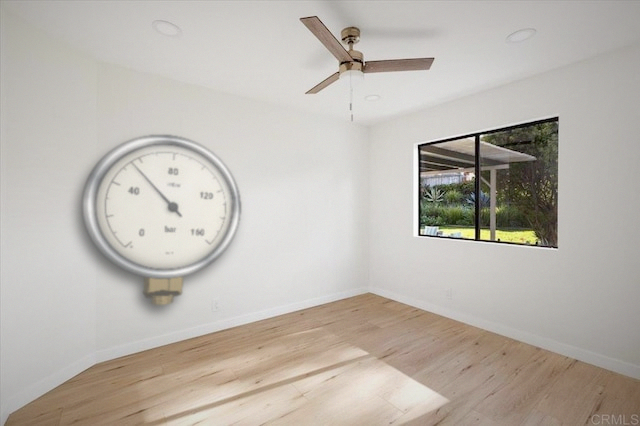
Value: {"value": 55, "unit": "bar"}
